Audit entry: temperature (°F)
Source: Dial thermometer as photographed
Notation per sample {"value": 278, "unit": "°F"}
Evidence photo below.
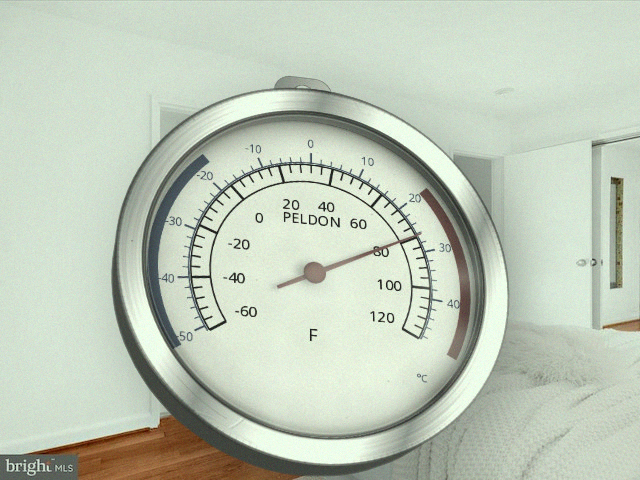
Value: {"value": 80, "unit": "°F"}
